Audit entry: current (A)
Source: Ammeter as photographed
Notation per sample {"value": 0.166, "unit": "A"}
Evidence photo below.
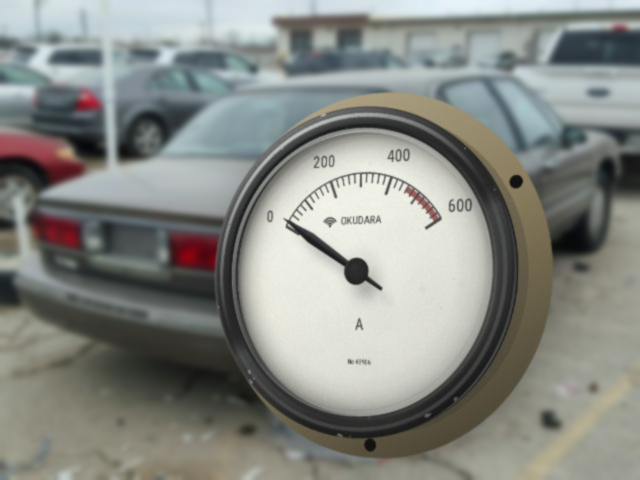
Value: {"value": 20, "unit": "A"}
